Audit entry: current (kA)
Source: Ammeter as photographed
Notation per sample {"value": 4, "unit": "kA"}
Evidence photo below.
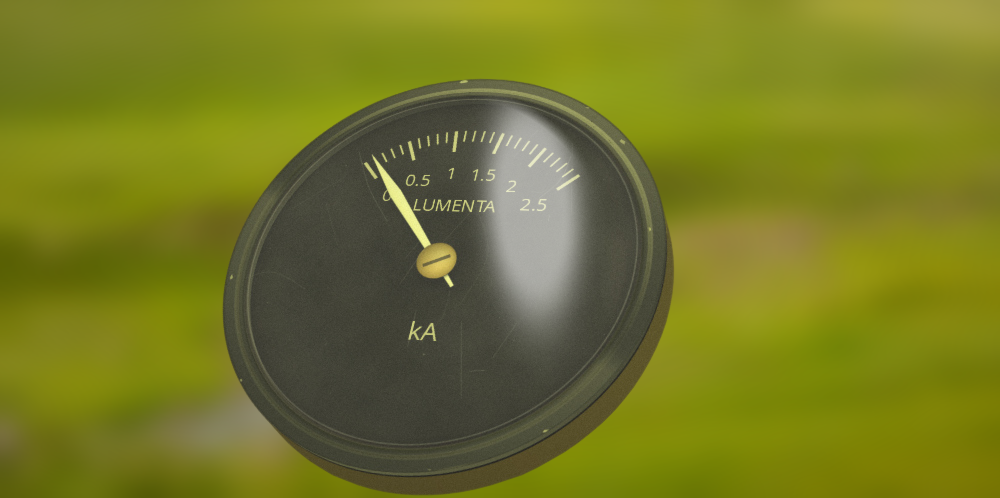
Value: {"value": 0.1, "unit": "kA"}
